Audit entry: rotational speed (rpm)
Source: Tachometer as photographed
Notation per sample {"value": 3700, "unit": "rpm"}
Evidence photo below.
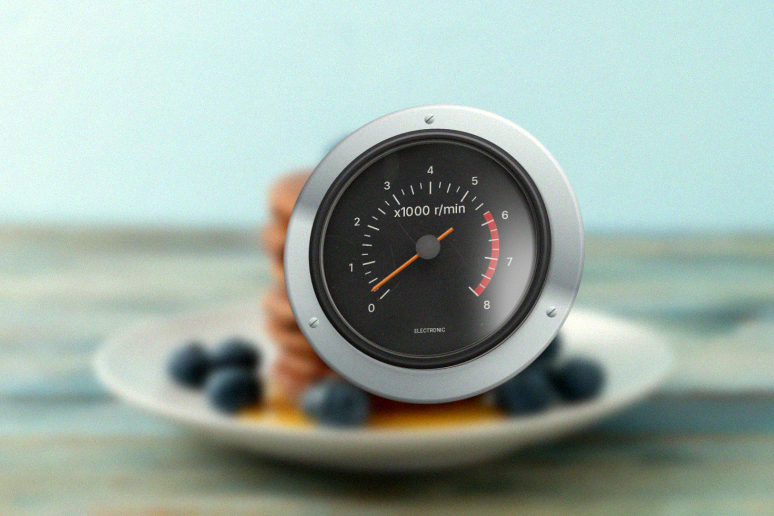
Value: {"value": 250, "unit": "rpm"}
